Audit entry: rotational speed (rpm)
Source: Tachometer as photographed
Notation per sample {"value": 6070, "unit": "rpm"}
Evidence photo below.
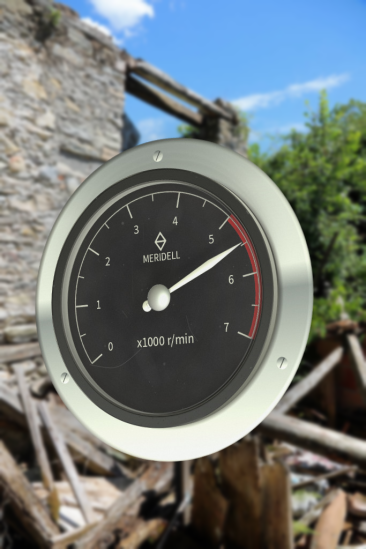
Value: {"value": 5500, "unit": "rpm"}
